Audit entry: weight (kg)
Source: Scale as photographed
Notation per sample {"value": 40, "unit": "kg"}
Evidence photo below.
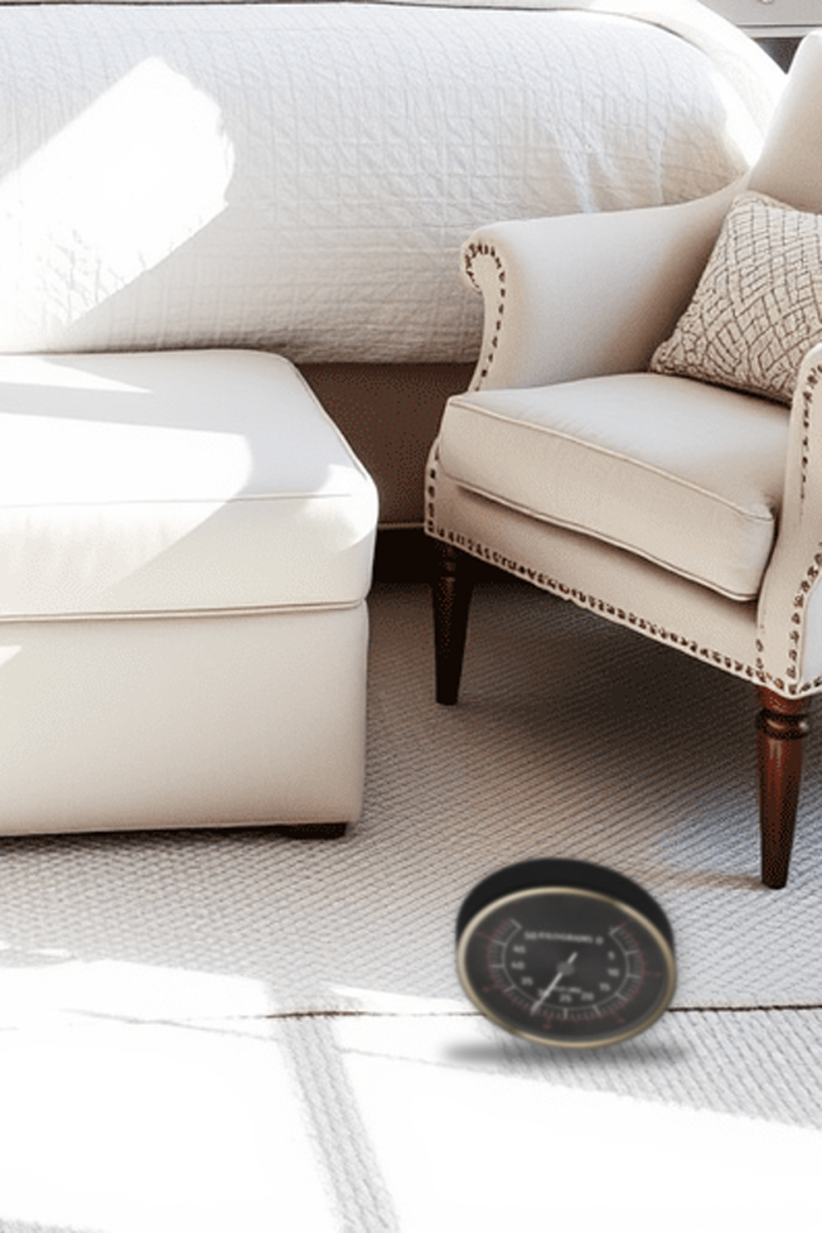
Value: {"value": 30, "unit": "kg"}
